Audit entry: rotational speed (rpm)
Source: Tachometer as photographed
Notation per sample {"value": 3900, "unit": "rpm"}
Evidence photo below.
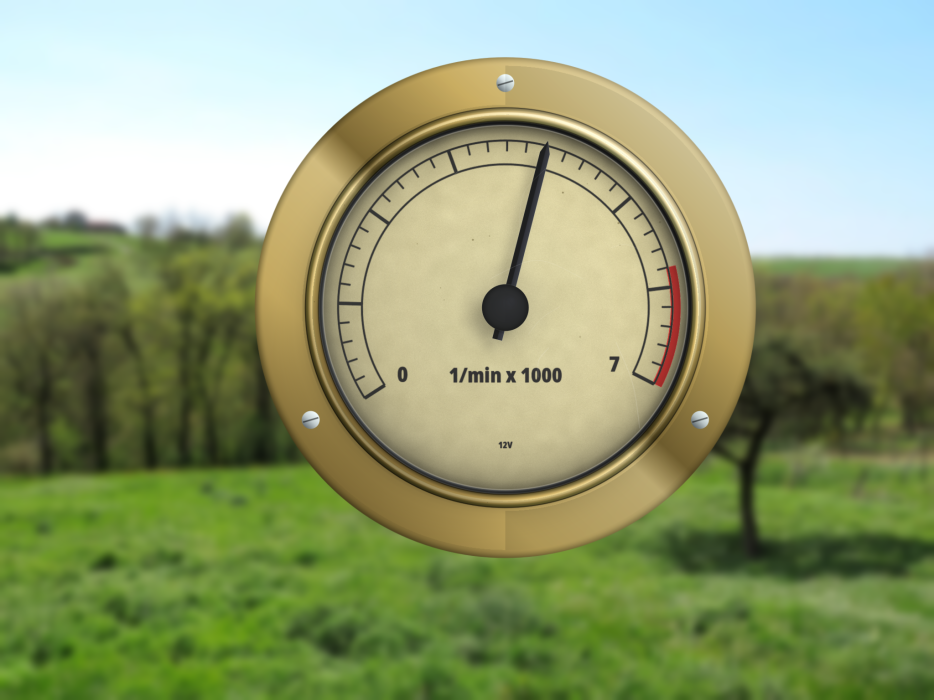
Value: {"value": 4000, "unit": "rpm"}
